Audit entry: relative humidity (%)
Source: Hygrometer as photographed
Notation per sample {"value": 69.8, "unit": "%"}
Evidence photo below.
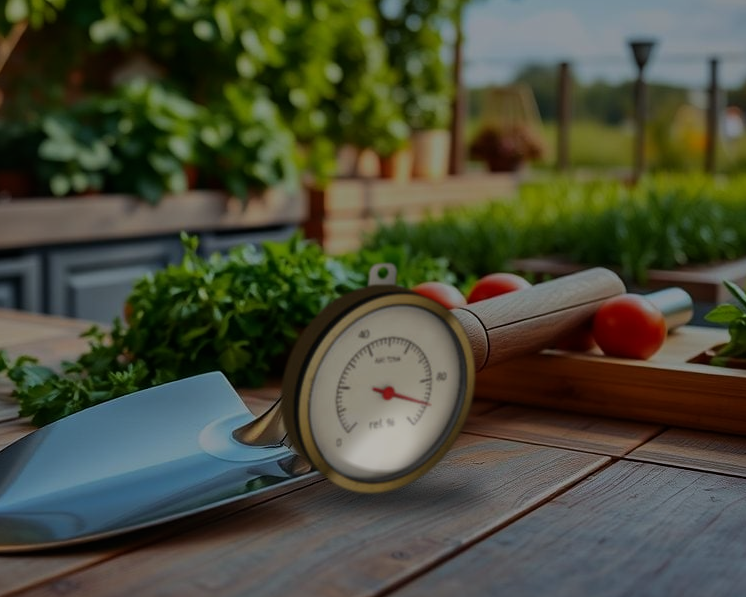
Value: {"value": 90, "unit": "%"}
